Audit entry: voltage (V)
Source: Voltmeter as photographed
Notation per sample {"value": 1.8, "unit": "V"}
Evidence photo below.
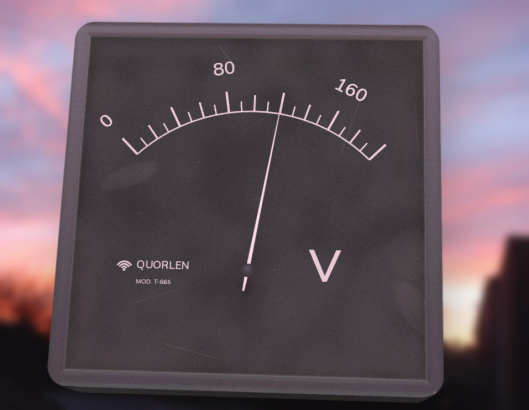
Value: {"value": 120, "unit": "V"}
